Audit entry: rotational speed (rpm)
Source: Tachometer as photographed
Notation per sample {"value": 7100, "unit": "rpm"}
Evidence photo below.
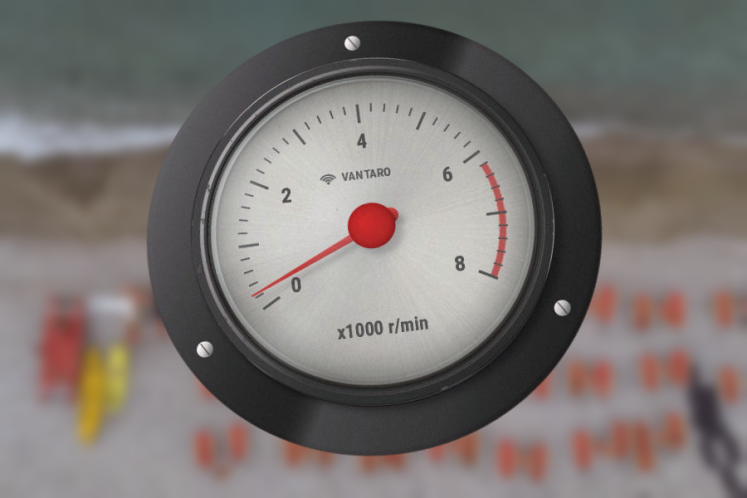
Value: {"value": 200, "unit": "rpm"}
